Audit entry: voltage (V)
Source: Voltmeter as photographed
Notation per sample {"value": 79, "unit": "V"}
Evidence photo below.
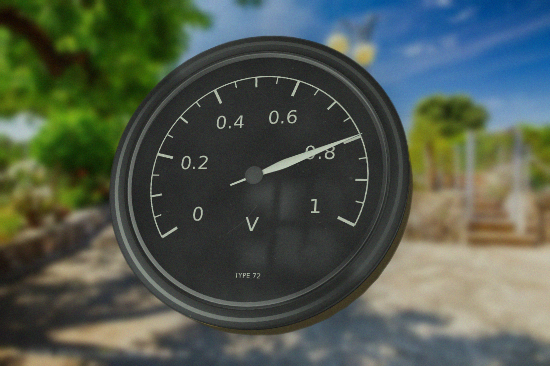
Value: {"value": 0.8, "unit": "V"}
